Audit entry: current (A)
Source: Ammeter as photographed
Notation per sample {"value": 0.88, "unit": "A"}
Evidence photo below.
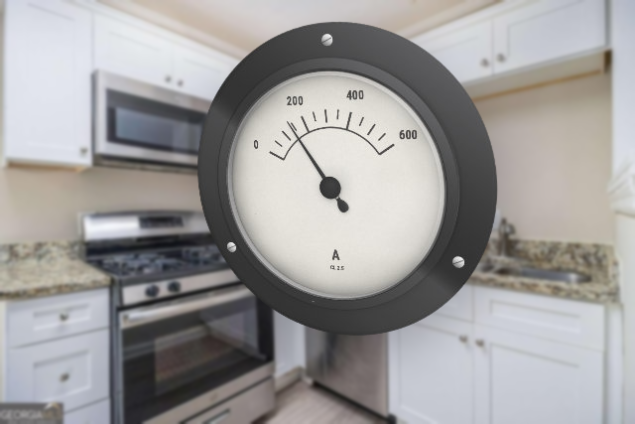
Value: {"value": 150, "unit": "A"}
